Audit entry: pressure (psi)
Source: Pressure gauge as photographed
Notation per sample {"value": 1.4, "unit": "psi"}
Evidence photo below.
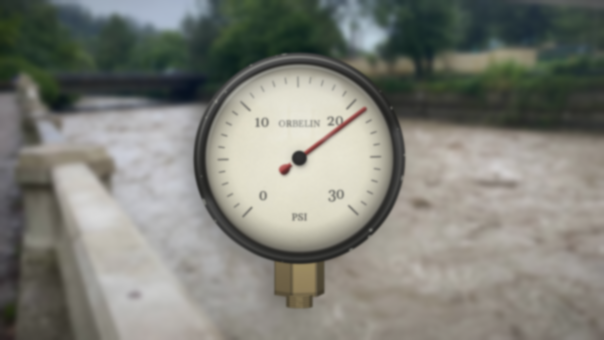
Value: {"value": 21, "unit": "psi"}
